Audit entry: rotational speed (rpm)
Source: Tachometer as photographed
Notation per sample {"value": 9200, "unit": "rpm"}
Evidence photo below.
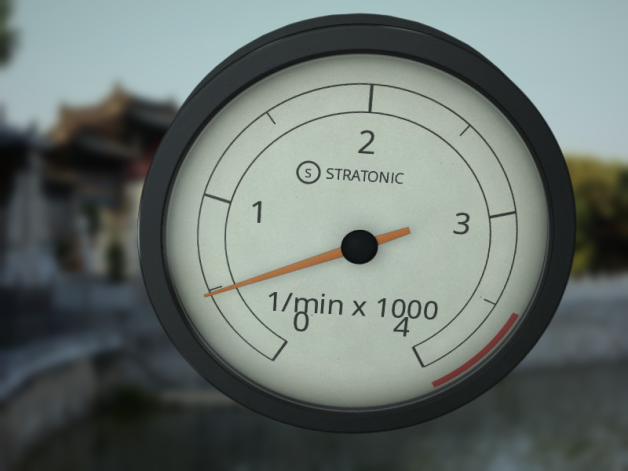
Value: {"value": 500, "unit": "rpm"}
